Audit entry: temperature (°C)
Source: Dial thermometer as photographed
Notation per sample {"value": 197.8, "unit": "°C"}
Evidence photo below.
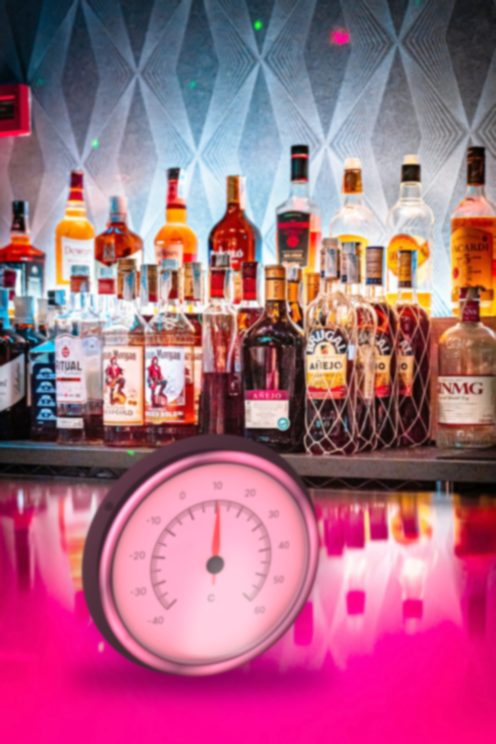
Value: {"value": 10, "unit": "°C"}
